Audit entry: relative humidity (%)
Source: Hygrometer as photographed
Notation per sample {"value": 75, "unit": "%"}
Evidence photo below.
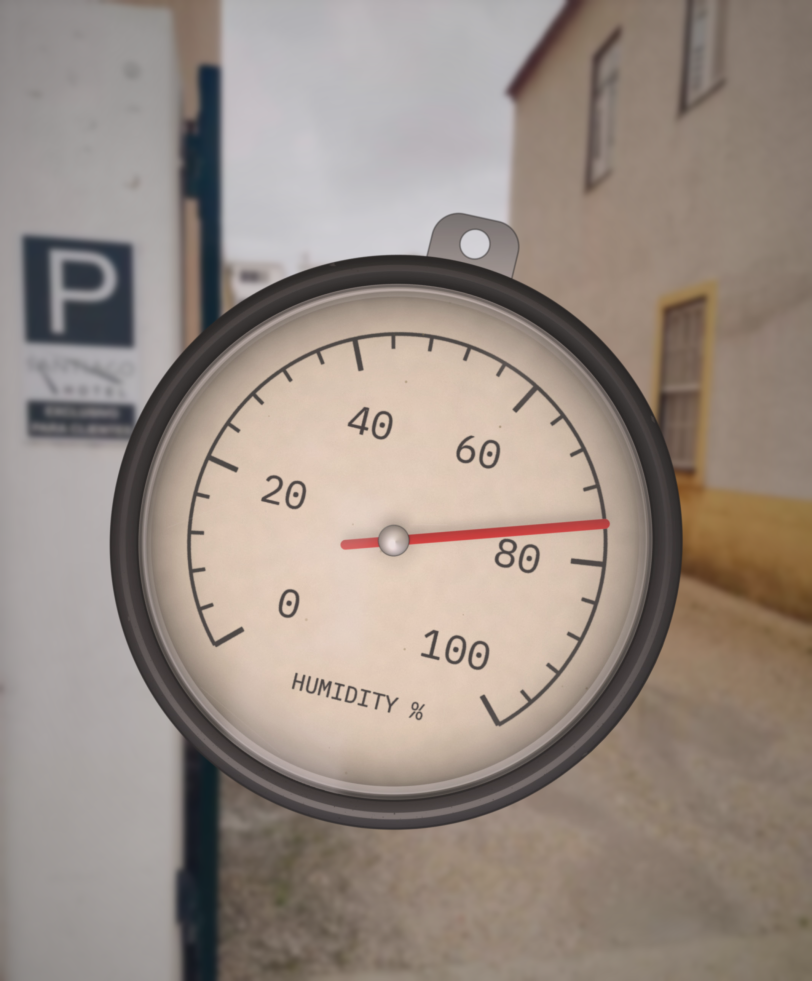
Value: {"value": 76, "unit": "%"}
